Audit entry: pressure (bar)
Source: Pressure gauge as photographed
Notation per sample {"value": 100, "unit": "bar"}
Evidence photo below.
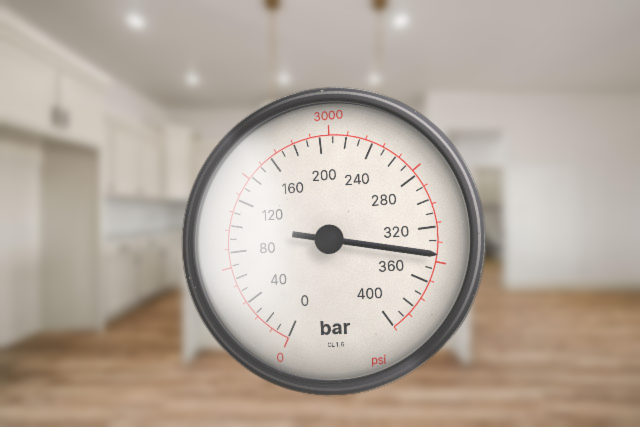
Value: {"value": 340, "unit": "bar"}
